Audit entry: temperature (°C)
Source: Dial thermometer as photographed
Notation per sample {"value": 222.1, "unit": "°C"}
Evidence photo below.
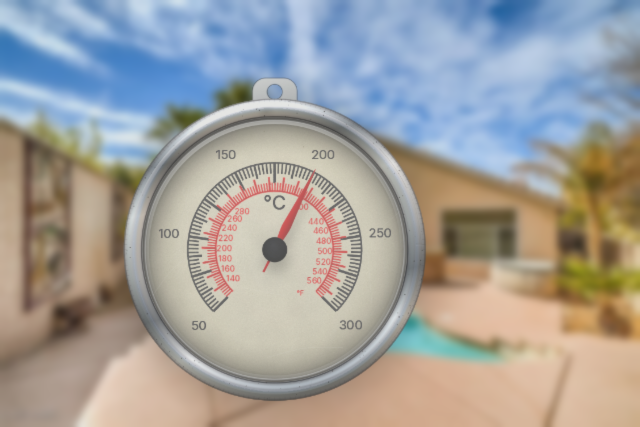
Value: {"value": 200, "unit": "°C"}
